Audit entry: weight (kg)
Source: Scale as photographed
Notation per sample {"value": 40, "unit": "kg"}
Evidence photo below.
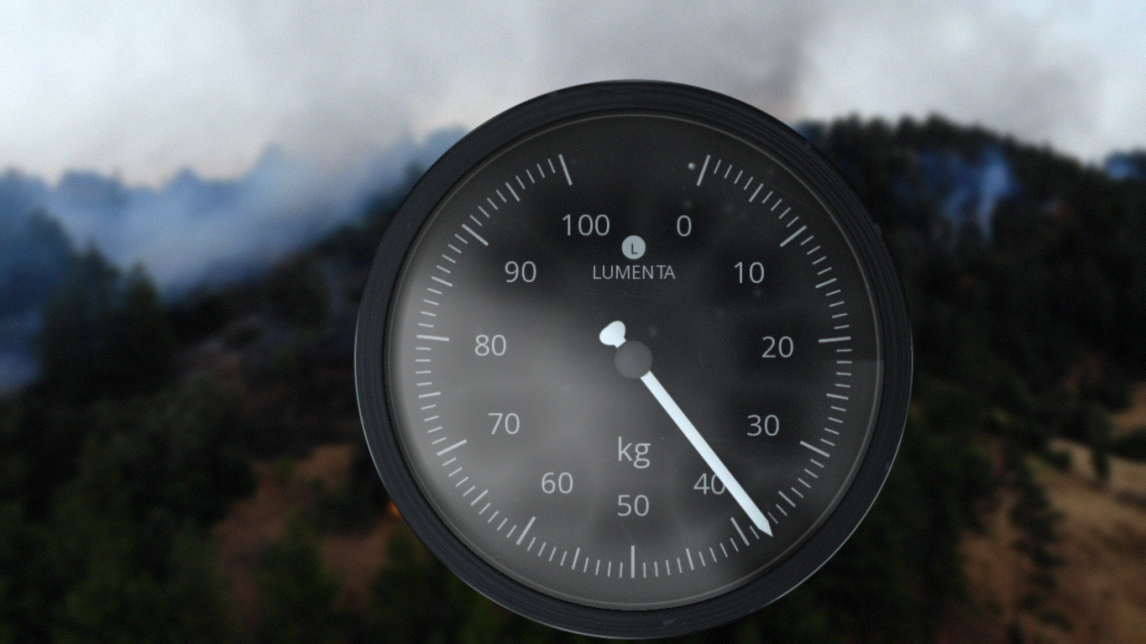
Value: {"value": 38, "unit": "kg"}
